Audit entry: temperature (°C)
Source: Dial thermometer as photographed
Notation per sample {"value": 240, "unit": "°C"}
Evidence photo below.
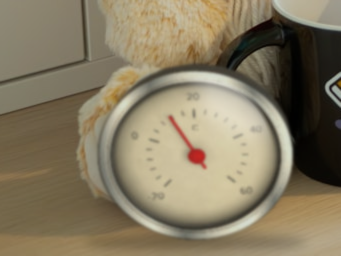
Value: {"value": 12, "unit": "°C"}
